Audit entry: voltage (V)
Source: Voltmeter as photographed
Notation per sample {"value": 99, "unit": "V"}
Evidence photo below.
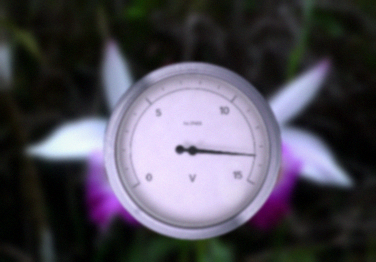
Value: {"value": 13.5, "unit": "V"}
